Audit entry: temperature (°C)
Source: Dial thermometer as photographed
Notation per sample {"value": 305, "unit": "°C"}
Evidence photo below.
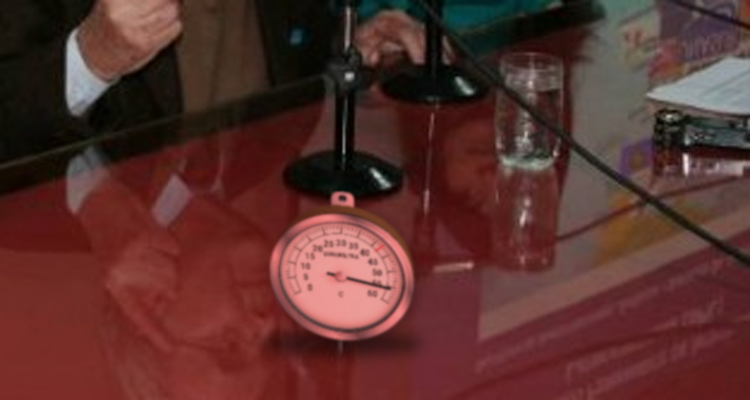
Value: {"value": 55, "unit": "°C"}
